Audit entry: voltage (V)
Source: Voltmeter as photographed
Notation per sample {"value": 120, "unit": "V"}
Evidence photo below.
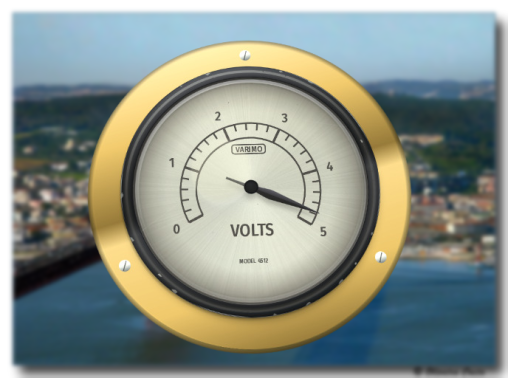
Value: {"value": 4.8, "unit": "V"}
